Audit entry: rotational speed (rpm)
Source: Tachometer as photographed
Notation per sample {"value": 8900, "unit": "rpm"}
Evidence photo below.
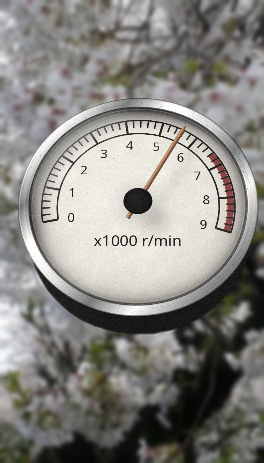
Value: {"value": 5600, "unit": "rpm"}
